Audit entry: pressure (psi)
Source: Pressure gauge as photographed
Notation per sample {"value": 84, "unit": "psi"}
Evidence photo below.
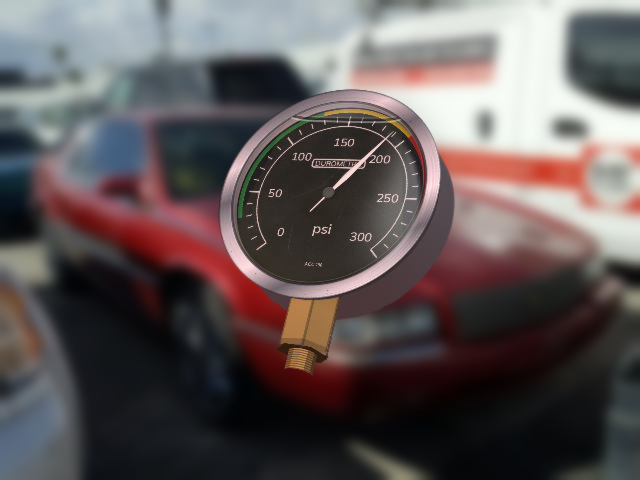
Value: {"value": 190, "unit": "psi"}
